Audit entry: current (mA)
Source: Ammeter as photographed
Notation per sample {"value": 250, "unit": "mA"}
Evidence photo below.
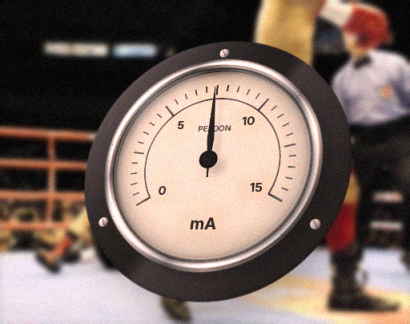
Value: {"value": 7.5, "unit": "mA"}
